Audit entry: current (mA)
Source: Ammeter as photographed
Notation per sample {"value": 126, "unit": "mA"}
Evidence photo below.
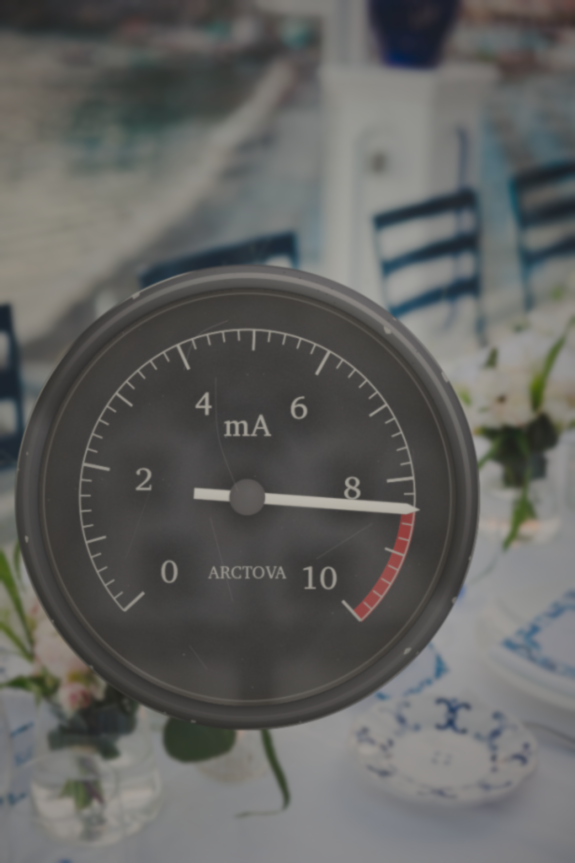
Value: {"value": 8.4, "unit": "mA"}
